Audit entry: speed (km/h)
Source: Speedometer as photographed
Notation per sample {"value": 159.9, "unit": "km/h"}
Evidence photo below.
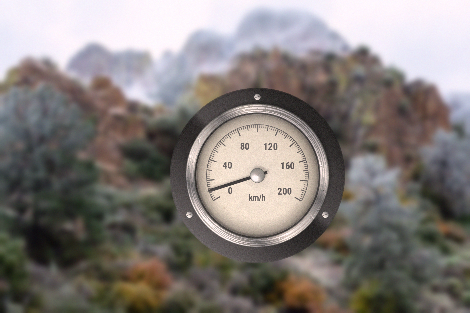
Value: {"value": 10, "unit": "km/h"}
